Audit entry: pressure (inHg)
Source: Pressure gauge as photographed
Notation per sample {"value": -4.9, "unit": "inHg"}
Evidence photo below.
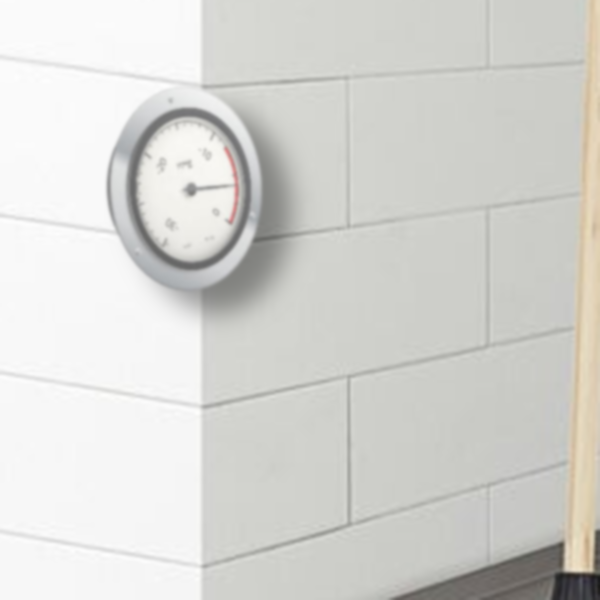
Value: {"value": -4, "unit": "inHg"}
